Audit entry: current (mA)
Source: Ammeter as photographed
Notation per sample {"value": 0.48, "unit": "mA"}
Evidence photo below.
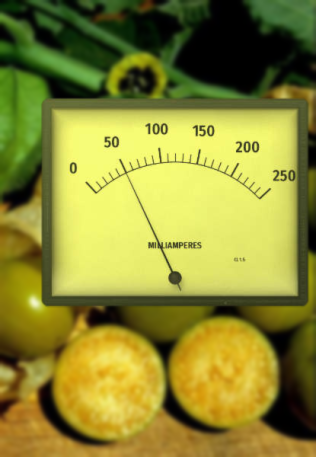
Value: {"value": 50, "unit": "mA"}
